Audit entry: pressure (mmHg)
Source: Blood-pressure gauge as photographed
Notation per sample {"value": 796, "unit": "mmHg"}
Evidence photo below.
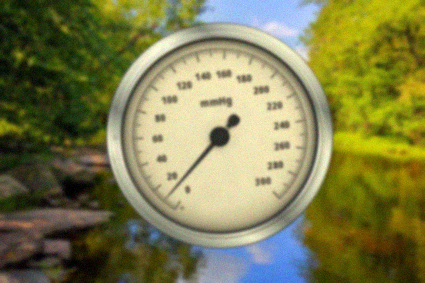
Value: {"value": 10, "unit": "mmHg"}
